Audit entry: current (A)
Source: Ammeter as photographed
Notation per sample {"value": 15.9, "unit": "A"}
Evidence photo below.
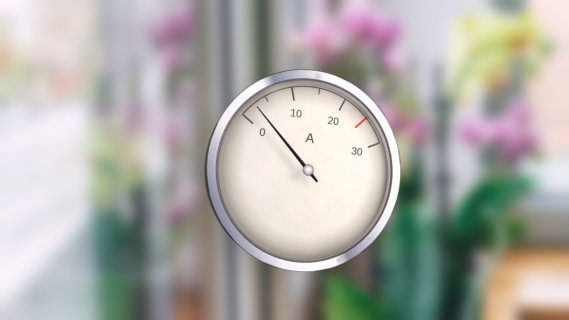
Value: {"value": 2.5, "unit": "A"}
